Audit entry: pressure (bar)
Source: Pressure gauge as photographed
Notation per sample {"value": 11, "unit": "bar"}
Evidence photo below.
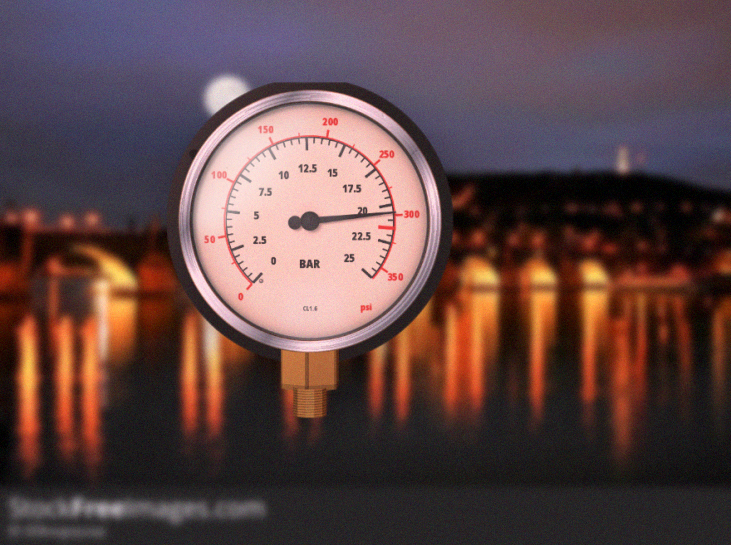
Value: {"value": 20.5, "unit": "bar"}
